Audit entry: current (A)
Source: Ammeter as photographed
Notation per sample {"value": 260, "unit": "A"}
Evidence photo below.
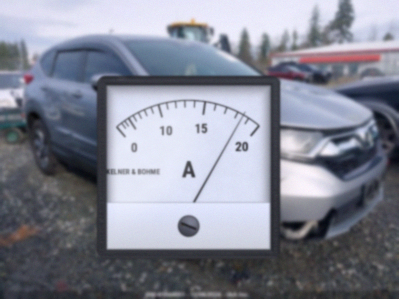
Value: {"value": 18.5, "unit": "A"}
